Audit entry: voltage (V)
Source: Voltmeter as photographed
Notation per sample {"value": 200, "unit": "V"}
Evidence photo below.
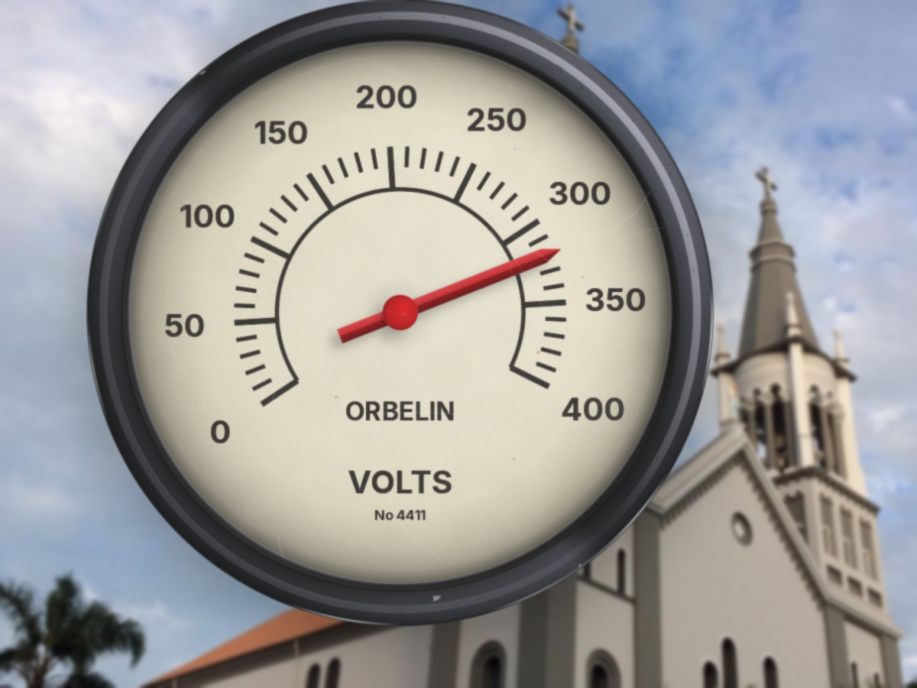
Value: {"value": 320, "unit": "V"}
